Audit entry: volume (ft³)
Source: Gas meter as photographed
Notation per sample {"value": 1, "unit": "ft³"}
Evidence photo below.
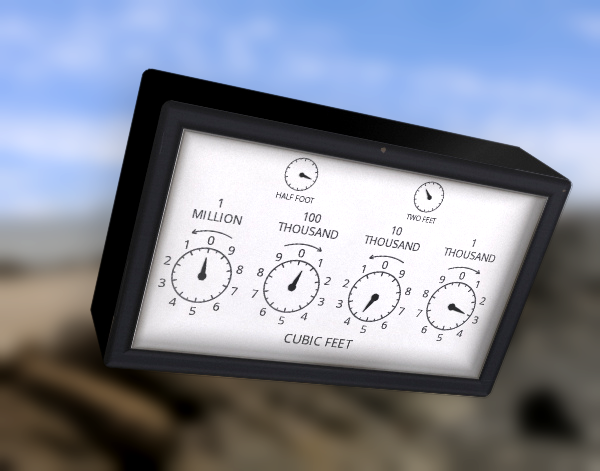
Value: {"value": 4300, "unit": "ft³"}
